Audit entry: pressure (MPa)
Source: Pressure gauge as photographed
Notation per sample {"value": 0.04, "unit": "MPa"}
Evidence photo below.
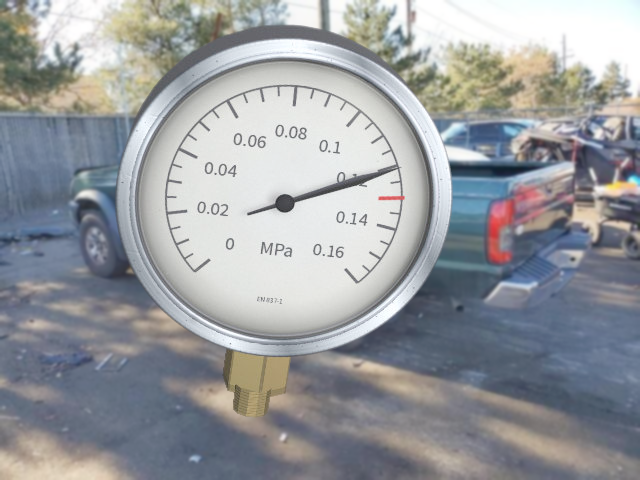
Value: {"value": 0.12, "unit": "MPa"}
